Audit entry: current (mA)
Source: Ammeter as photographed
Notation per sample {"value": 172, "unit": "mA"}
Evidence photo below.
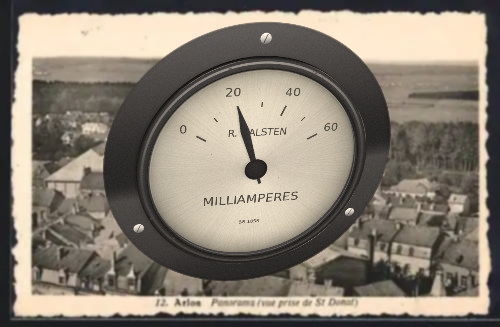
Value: {"value": 20, "unit": "mA"}
